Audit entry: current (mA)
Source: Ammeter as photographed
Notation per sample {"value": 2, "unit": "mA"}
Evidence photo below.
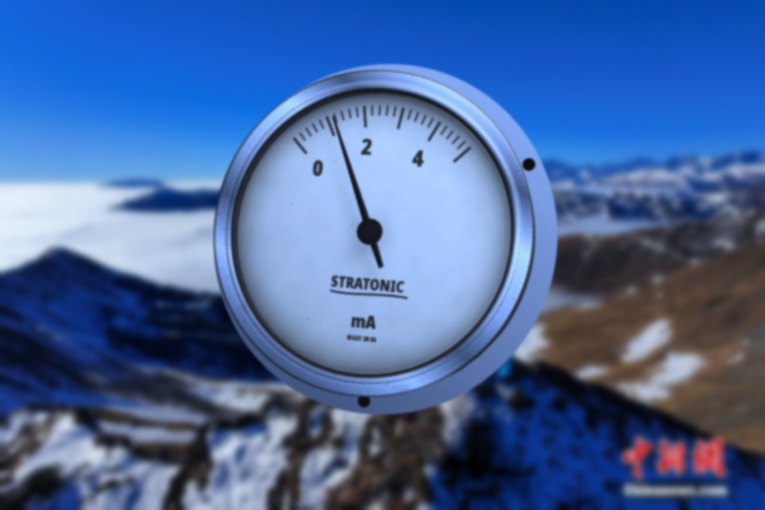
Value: {"value": 1.2, "unit": "mA"}
